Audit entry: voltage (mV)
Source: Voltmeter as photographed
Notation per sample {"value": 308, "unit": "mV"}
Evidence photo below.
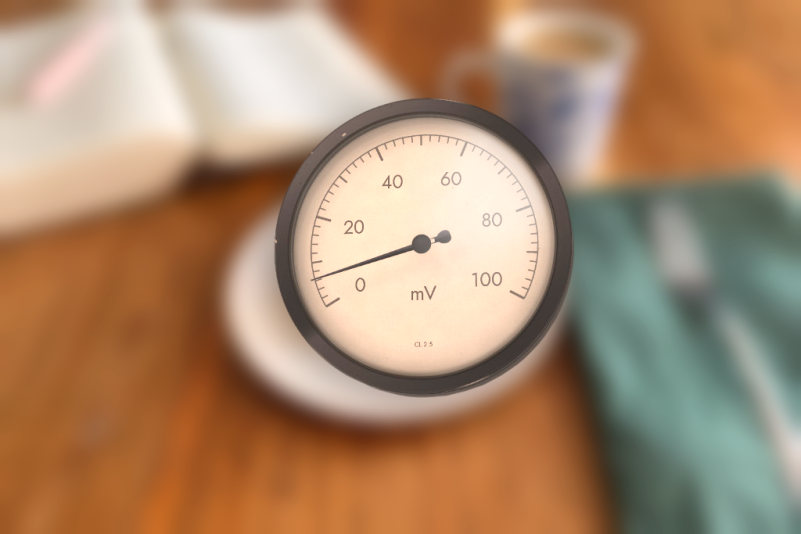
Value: {"value": 6, "unit": "mV"}
